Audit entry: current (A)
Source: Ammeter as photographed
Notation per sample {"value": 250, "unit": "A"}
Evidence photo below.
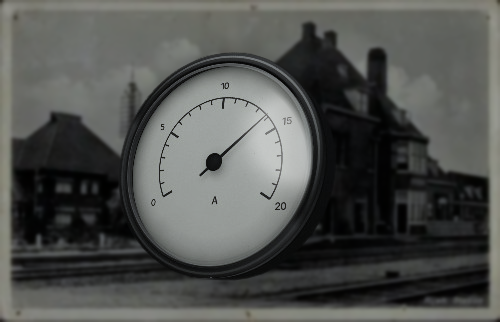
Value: {"value": 14, "unit": "A"}
